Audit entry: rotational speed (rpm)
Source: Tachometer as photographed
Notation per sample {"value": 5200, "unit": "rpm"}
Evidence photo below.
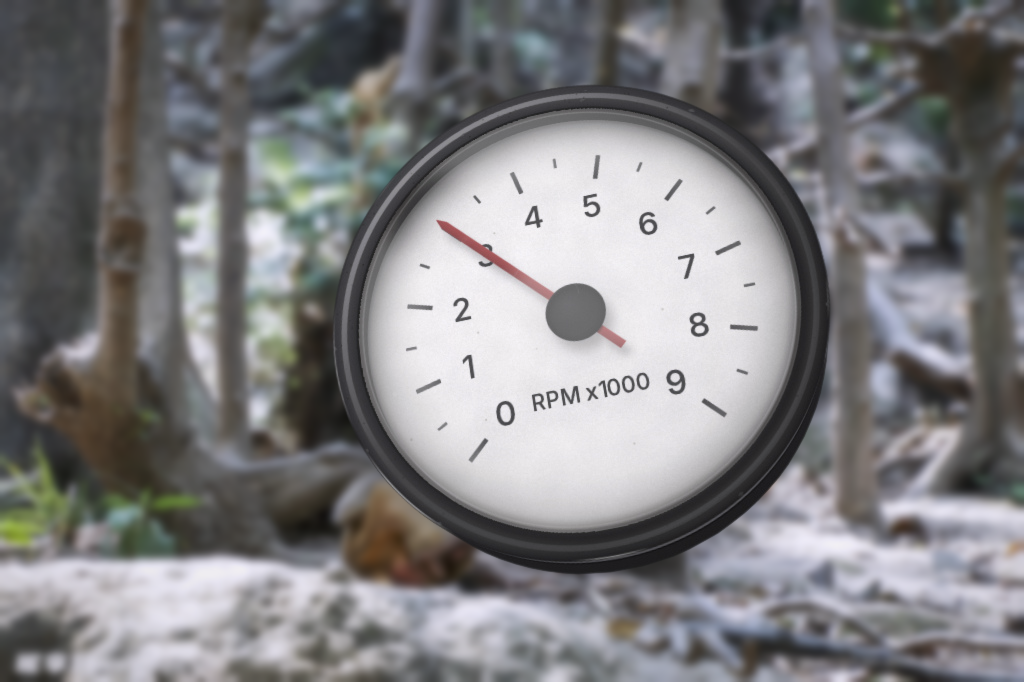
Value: {"value": 3000, "unit": "rpm"}
